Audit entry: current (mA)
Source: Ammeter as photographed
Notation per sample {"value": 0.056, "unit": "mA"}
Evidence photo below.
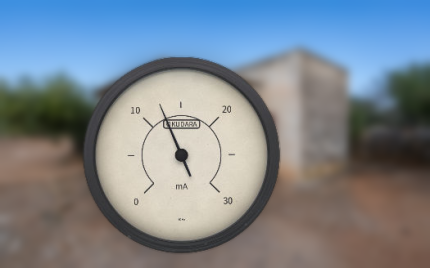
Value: {"value": 12.5, "unit": "mA"}
